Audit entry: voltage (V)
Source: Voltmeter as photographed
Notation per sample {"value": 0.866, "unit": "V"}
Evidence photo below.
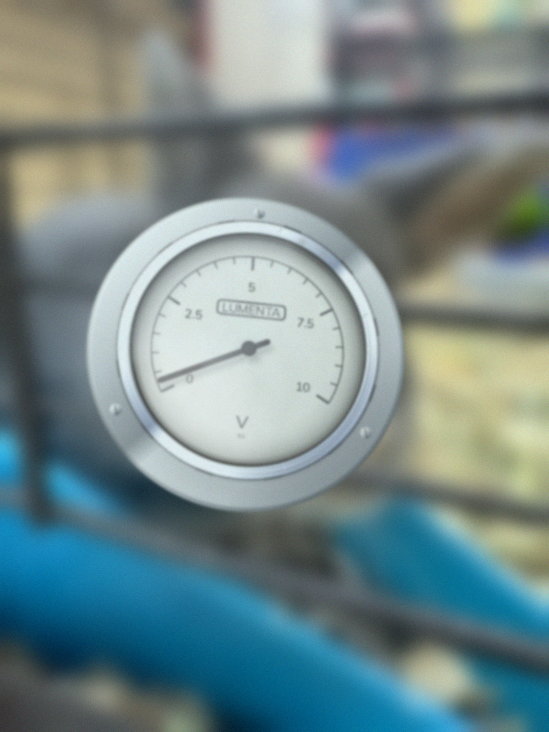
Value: {"value": 0.25, "unit": "V"}
